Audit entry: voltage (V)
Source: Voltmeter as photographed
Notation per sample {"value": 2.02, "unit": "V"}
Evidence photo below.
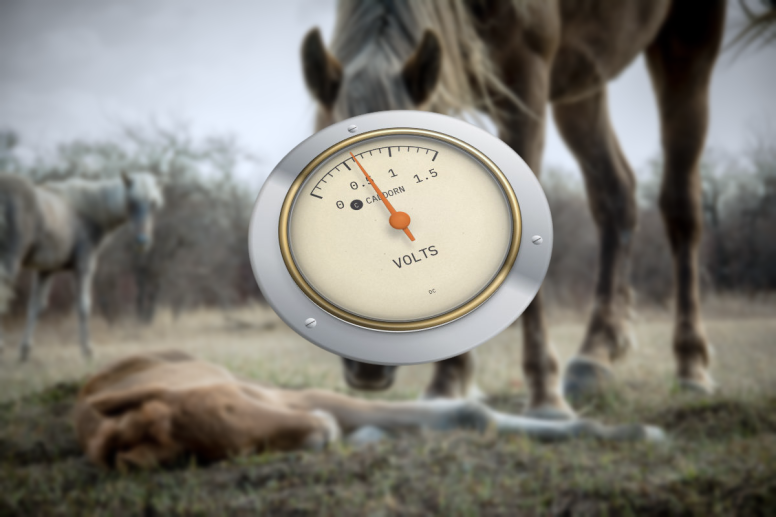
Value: {"value": 0.6, "unit": "V"}
